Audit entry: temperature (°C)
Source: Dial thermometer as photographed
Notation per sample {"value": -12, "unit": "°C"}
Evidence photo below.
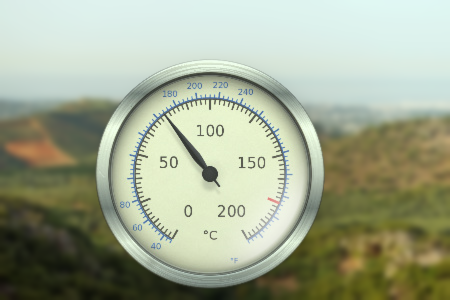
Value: {"value": 75, "unit": "°C"}
